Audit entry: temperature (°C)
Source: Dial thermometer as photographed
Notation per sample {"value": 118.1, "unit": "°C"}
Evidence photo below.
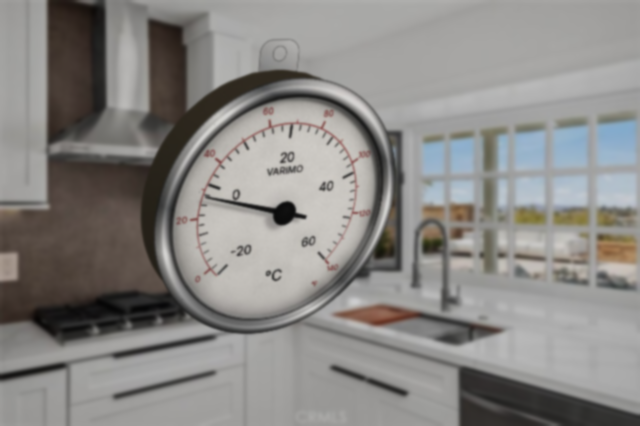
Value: {"value": -2, "unit": "°C"}
